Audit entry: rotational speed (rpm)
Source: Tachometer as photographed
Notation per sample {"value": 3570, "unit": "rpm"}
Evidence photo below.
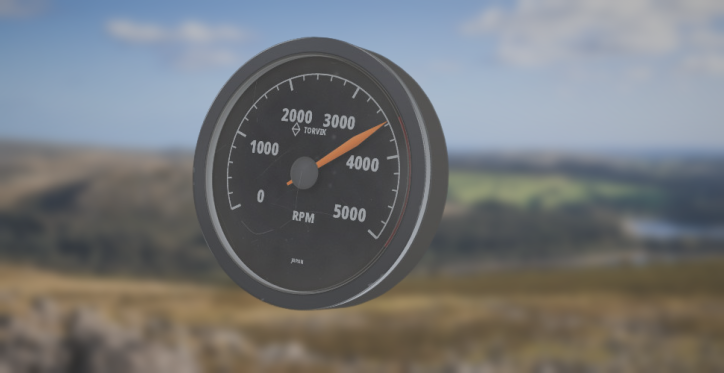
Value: {"value": 3600, "unit": "rpm"}
